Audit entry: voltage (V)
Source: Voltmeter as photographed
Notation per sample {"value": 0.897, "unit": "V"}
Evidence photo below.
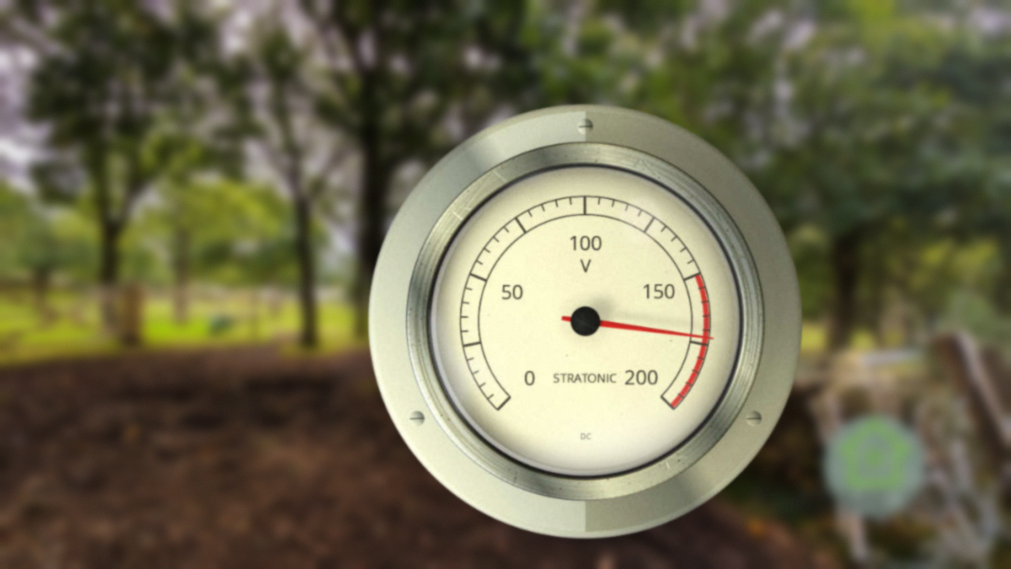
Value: {"value": 172.5, "unit": "V"}
